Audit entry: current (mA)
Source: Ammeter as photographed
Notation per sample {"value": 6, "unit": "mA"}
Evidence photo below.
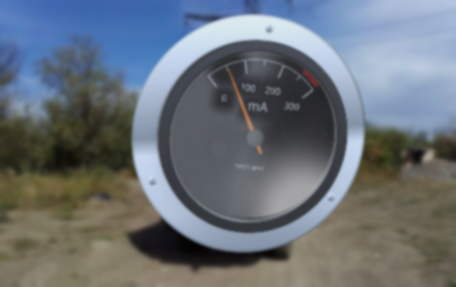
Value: {"value": 50, "unit": "mA"}
